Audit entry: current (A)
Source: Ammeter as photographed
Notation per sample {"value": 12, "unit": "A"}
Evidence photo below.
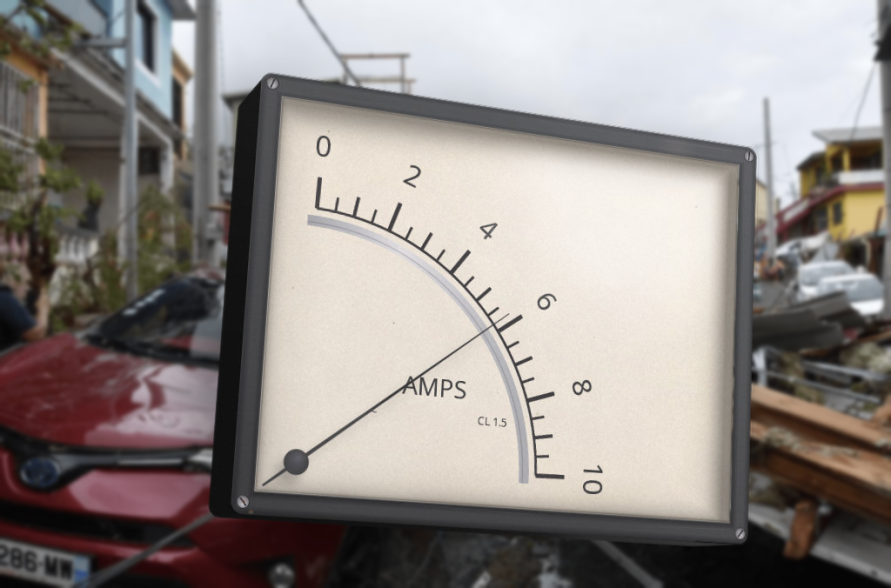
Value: {"value": 5.75, "unit": "A"}
